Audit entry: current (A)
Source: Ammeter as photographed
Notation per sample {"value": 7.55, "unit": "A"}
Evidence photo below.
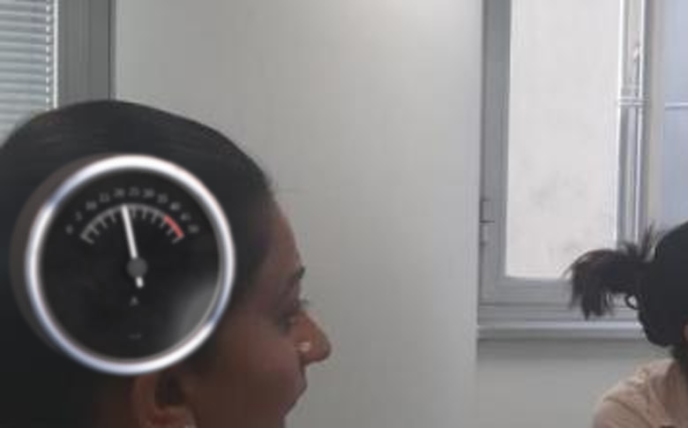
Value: {"value": 20, "unit": "A"}
